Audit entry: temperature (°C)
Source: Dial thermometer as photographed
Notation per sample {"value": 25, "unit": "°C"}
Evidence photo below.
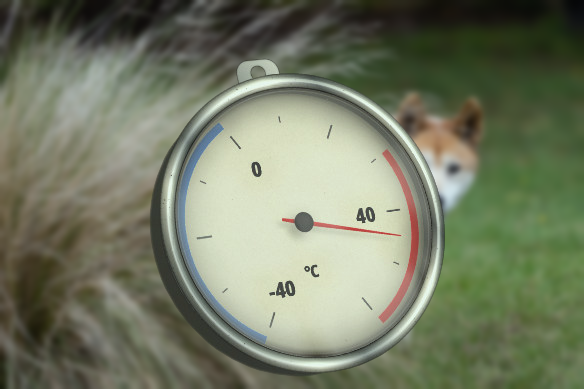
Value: {"value": 45, "unit": "°C"}
